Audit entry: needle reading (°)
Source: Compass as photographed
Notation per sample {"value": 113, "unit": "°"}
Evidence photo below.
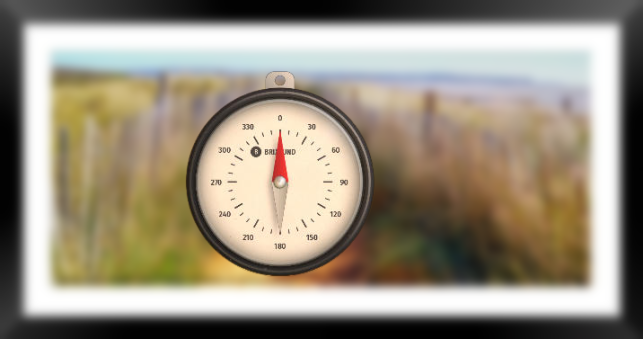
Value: {"value": 0, "unit": "°"}
